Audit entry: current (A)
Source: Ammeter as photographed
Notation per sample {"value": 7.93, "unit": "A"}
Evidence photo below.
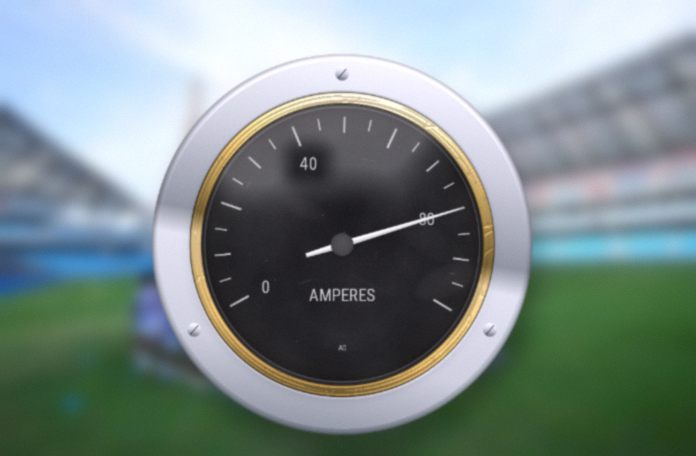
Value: {"value": 80, "unit": "A"}
